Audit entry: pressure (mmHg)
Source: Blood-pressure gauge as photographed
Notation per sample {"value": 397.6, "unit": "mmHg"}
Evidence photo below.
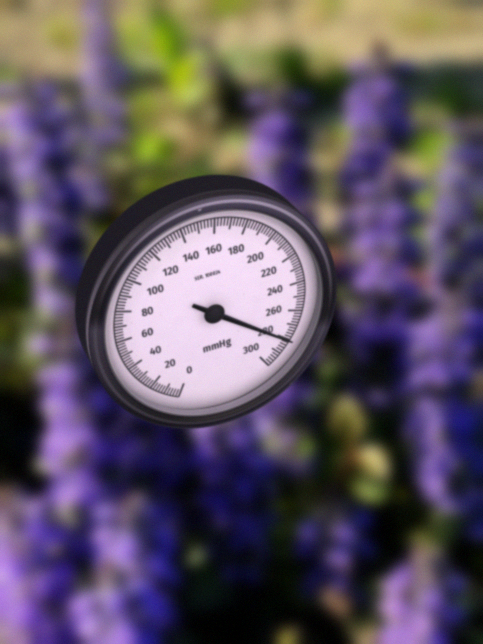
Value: {"value": 280, "unit": "mmHg"}
